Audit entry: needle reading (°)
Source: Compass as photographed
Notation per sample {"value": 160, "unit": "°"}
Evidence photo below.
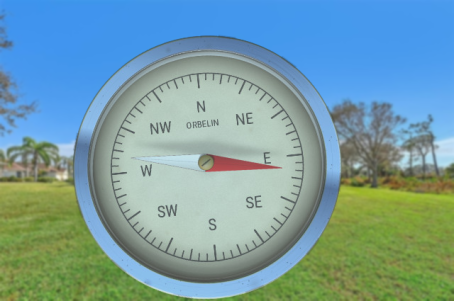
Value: {"value": 100, "unit": "°"}
